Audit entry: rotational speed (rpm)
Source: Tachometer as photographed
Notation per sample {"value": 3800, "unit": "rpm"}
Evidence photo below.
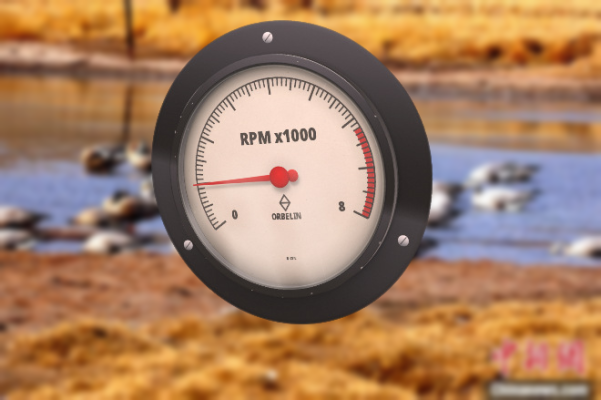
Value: {"value": 1000, "unit": "rpm"}
